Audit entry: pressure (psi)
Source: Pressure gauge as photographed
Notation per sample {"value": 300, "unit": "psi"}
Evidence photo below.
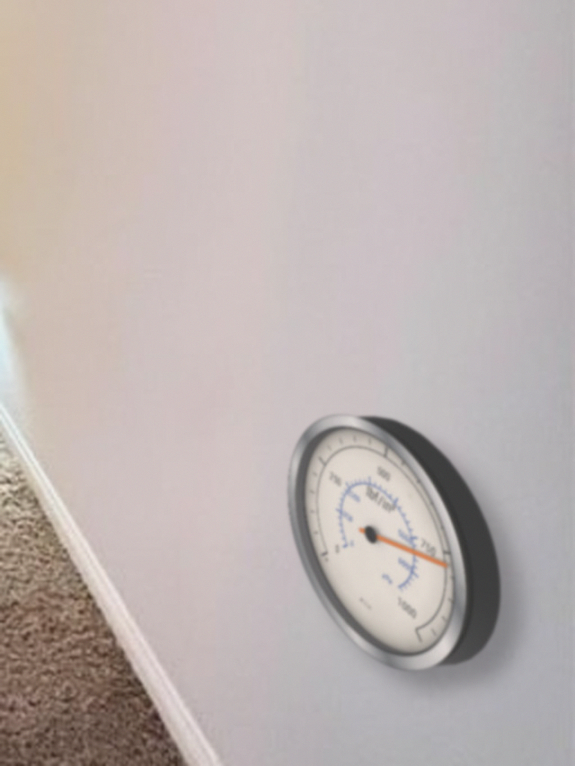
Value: {"value": 775, "unit": "psi"}
